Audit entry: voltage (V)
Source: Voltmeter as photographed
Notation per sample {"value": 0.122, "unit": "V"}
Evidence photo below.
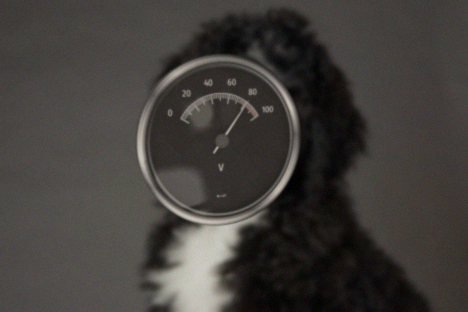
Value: {"value": 80, "unit": "V"}
